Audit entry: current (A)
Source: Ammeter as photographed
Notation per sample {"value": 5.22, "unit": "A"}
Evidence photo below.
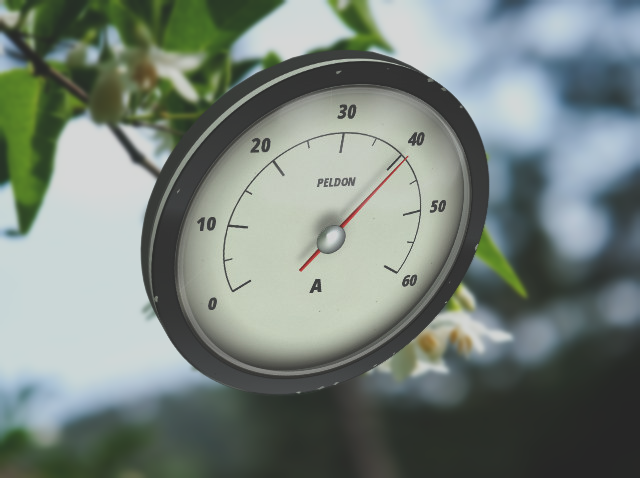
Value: {"value": 40, "unit": "A"}
